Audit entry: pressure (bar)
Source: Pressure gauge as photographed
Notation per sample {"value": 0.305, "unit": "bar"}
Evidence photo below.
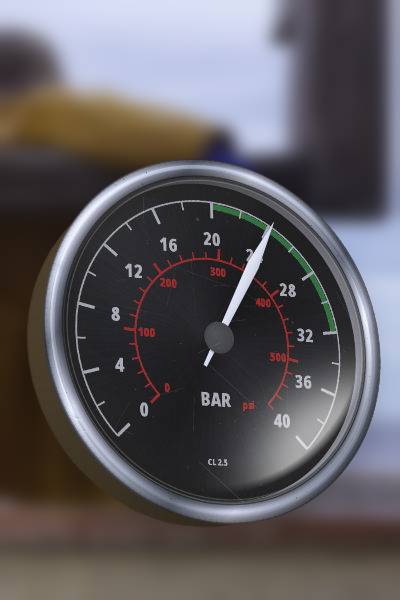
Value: {"value": 24, "unit": "bar"}
